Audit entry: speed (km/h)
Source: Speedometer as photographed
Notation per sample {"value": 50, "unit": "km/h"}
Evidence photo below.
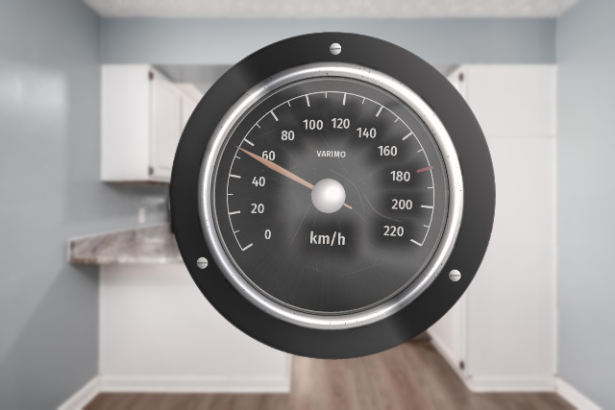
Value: {"value": 55, "unit": "km/h"}
